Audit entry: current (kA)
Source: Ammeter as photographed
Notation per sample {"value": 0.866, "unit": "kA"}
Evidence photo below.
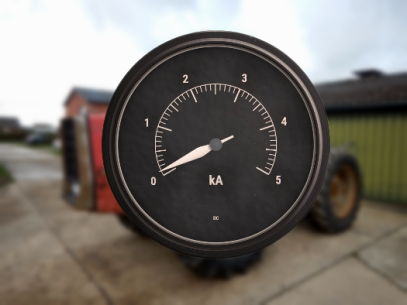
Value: {"value": 0.1, "unit": "kA"}
